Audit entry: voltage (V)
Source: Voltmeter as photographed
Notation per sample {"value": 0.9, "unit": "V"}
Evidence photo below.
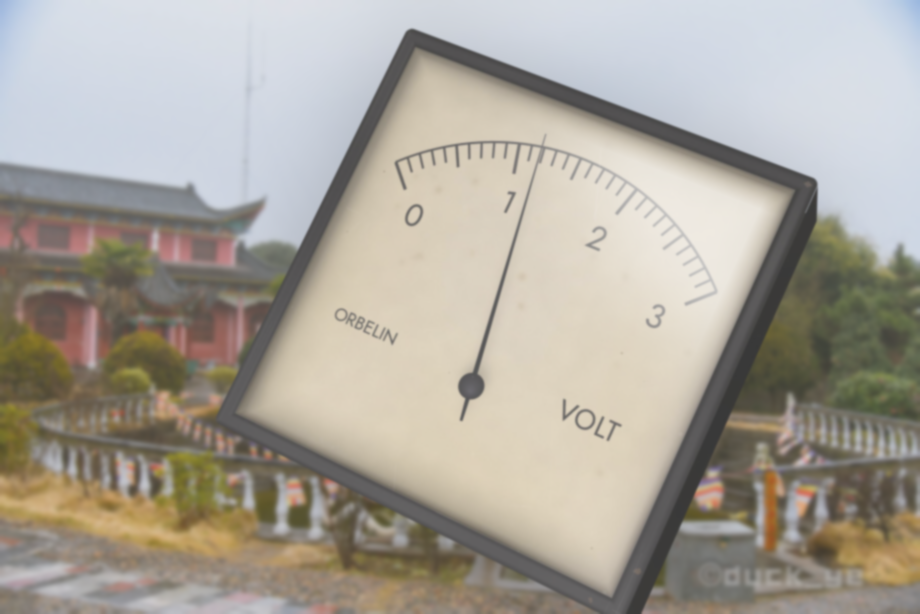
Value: {"value": 1.2, "unit": "V"}
